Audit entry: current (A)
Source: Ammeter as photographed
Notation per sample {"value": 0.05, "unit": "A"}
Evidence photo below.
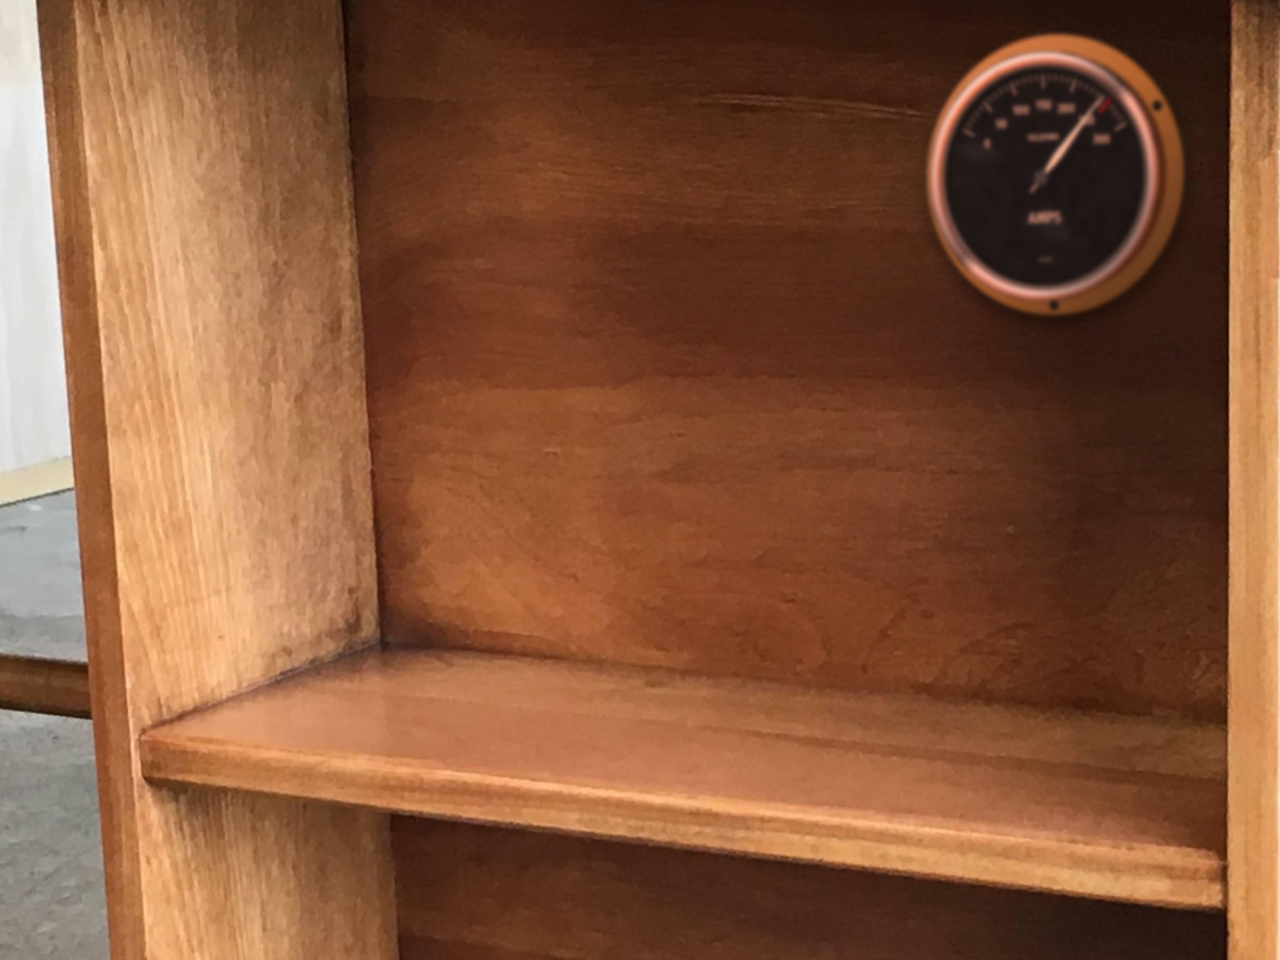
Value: {"value": 250, "unit": "A"}
